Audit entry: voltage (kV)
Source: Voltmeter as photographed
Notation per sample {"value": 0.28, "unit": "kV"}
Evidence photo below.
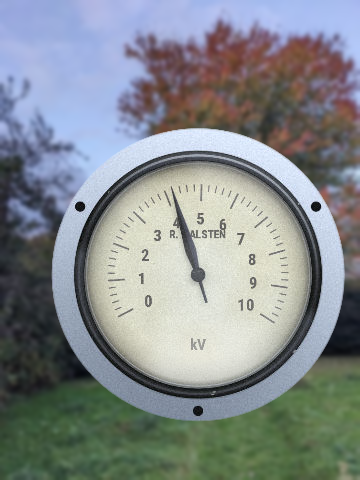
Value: {"value": 4.2, "unit": "kV"}
